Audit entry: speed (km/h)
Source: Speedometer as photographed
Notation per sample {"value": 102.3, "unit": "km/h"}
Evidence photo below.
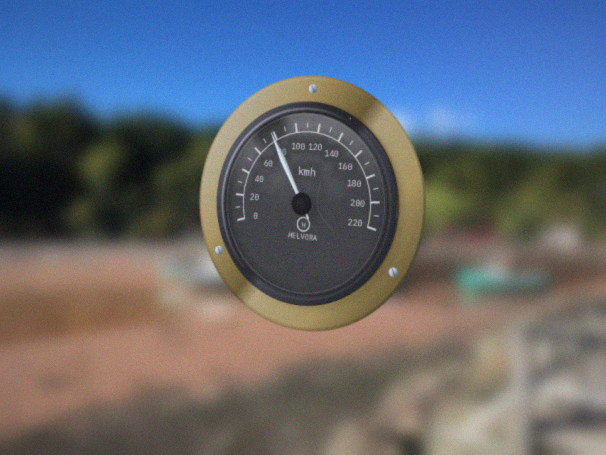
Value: {"value": 80, "unit": "km/h"}
